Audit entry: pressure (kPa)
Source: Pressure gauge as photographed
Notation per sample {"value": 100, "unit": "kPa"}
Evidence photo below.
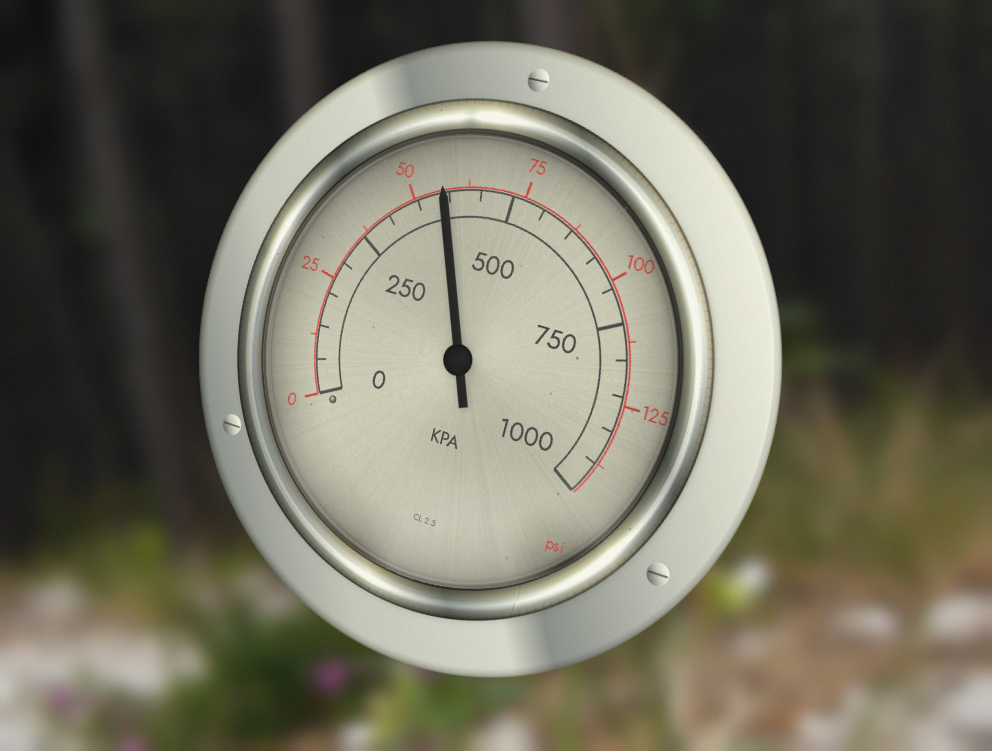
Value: {"value": 400, "unit": "kPa"}
